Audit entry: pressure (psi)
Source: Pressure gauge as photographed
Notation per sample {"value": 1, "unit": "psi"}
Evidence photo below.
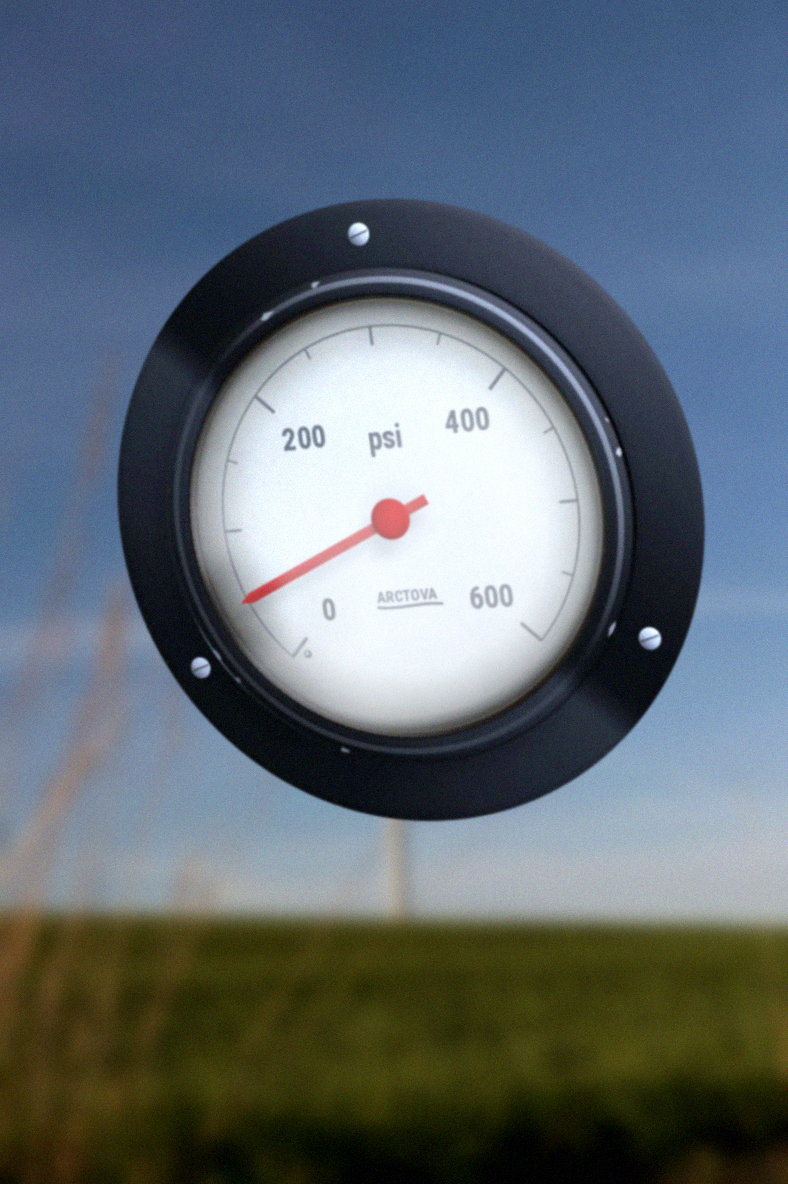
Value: {"value": 50, "unit": "psi"}
